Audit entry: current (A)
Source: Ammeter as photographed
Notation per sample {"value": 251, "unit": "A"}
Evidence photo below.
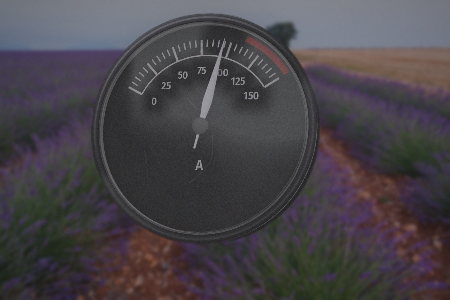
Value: {"value": 95, "unit": "A"}
